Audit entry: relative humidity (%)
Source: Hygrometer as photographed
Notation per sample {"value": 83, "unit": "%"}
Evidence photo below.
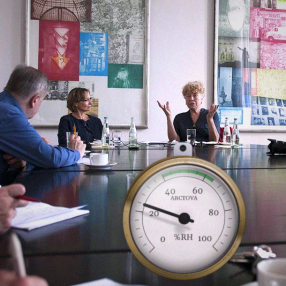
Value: {"value": 24, "unit": "%"}
